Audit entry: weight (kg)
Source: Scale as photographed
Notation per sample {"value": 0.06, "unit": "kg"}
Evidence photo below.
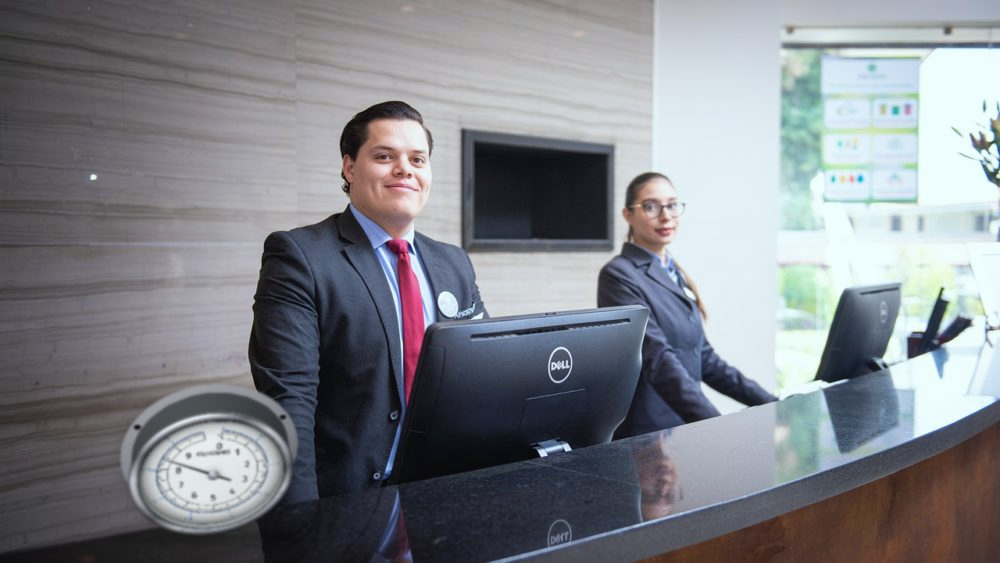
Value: {"value": 8.5, "unit": "kg"}
